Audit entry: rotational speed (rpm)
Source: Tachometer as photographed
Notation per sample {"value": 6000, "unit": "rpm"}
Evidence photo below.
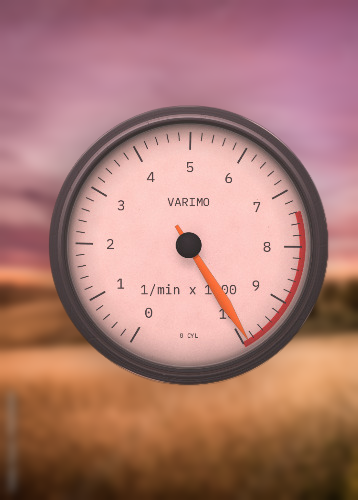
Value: {"value": 9900, "unit": "rpm"}
